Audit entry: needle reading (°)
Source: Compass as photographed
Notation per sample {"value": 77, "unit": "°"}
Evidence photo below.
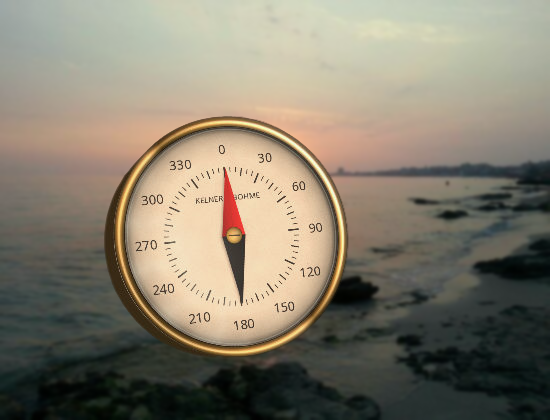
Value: {"value": 0, "unit": "°"}
